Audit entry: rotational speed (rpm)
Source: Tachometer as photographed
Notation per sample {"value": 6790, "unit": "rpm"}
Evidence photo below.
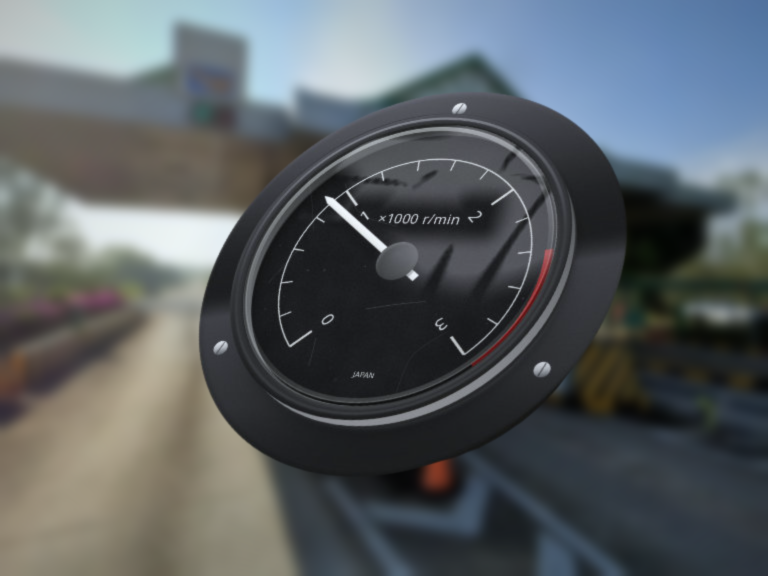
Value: {"value": 900, "unit": "rpm"}
